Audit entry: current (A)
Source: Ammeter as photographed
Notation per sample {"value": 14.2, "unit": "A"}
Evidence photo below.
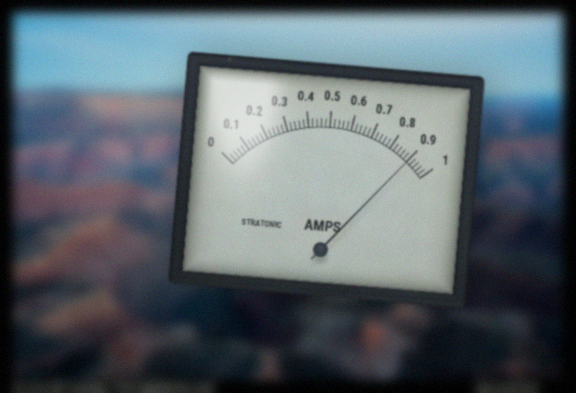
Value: {"value": 0.9, "unit": "A"}
